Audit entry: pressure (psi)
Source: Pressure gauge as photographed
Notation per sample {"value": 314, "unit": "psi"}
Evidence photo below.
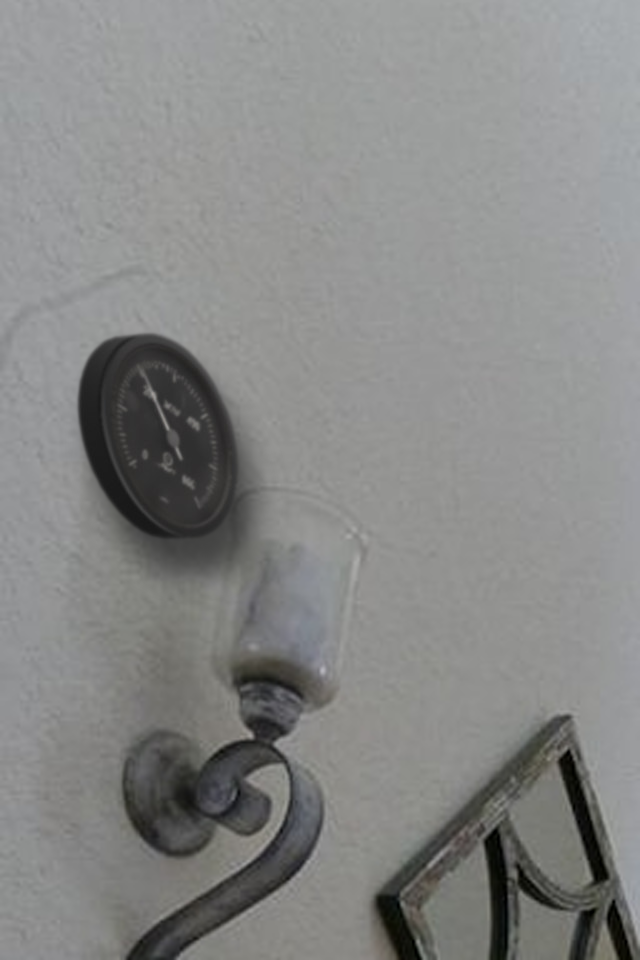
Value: {"value": 200, "unit": "psi"}
